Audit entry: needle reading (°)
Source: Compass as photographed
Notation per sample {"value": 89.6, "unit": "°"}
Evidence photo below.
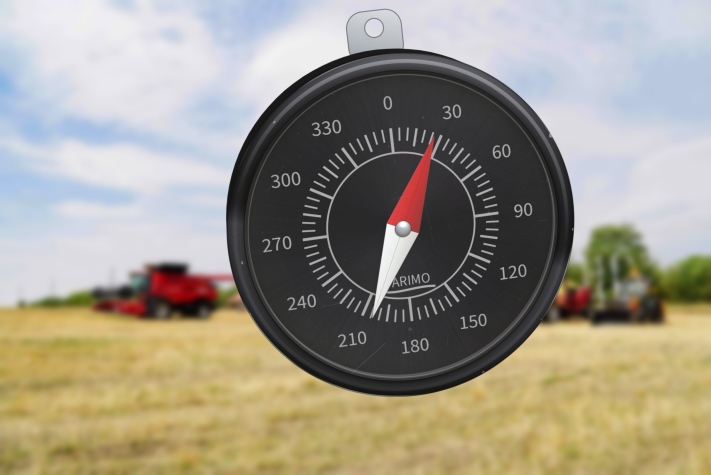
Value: {"value": 25, "unit": "°"}
